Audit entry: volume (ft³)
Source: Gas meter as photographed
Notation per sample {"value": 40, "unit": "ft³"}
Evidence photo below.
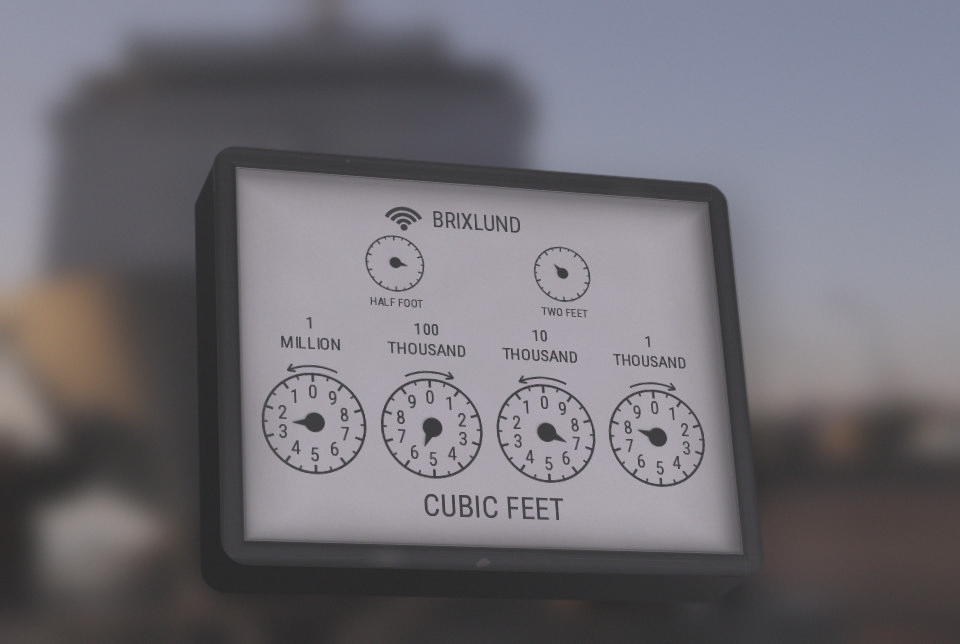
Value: {"value": 256800, "unit": "ft³"}
